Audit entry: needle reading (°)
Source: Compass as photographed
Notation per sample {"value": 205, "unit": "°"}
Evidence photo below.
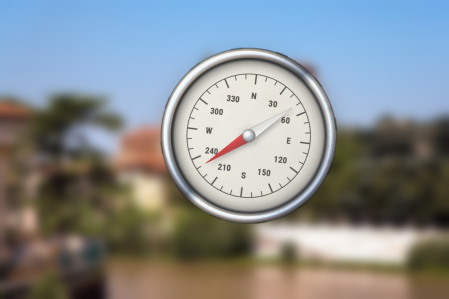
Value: {"value": 230, "unit": "°"}
